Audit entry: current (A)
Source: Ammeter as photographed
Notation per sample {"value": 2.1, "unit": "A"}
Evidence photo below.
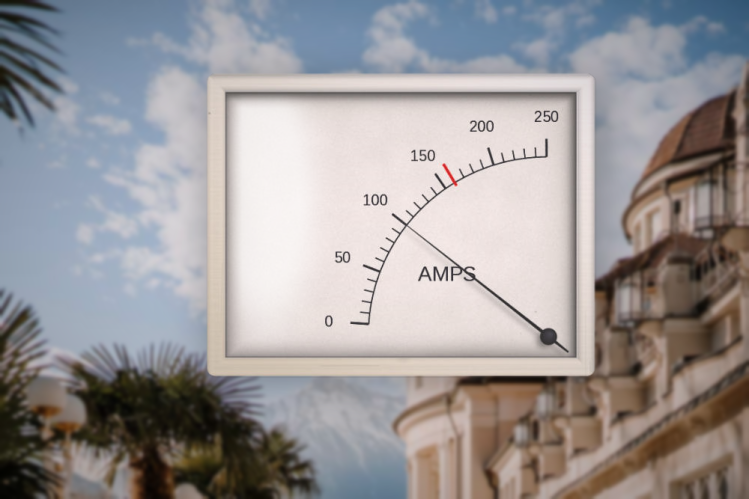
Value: {"value": 100, "unit": "A"}
